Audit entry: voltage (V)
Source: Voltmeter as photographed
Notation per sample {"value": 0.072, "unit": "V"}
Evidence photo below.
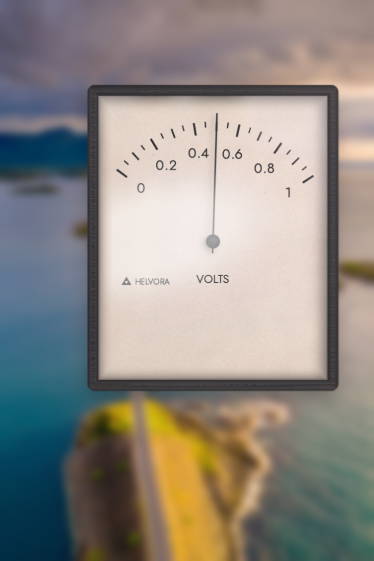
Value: {"value": 0.5, "unit": "V"}
